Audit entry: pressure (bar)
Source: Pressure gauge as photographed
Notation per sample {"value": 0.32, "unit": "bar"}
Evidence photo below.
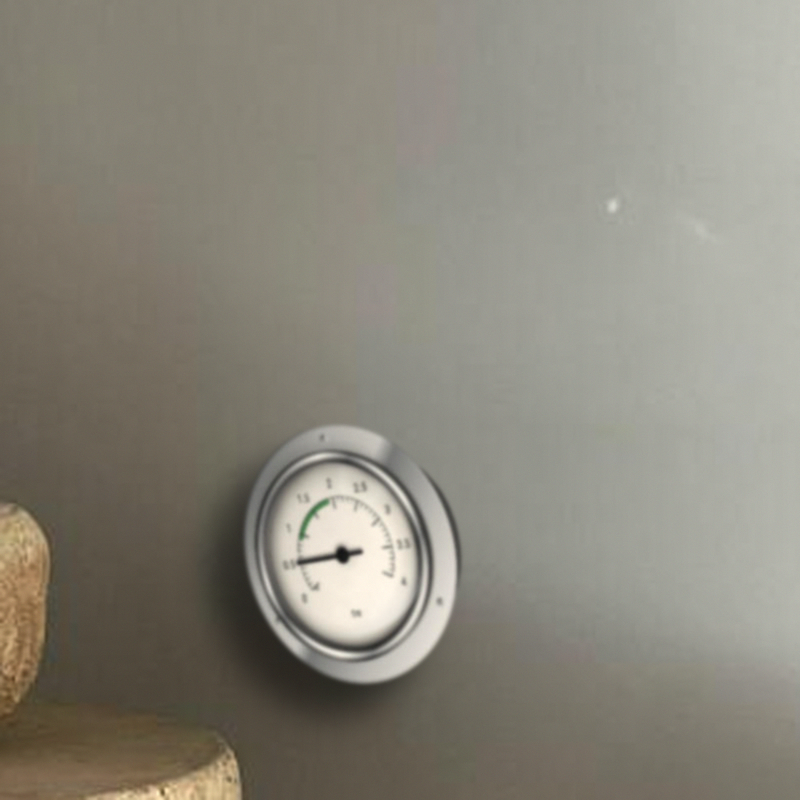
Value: {"value": 0.5, "unit": "bar"}
